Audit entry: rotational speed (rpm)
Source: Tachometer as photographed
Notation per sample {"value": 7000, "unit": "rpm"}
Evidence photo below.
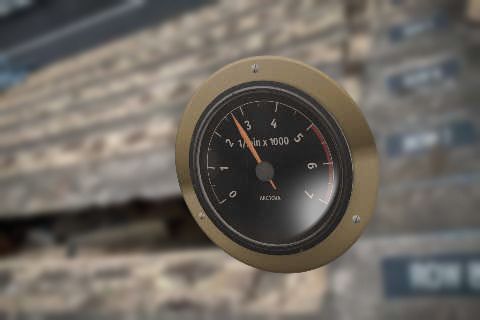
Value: {"value": 2750, "unit": "rpm"}
